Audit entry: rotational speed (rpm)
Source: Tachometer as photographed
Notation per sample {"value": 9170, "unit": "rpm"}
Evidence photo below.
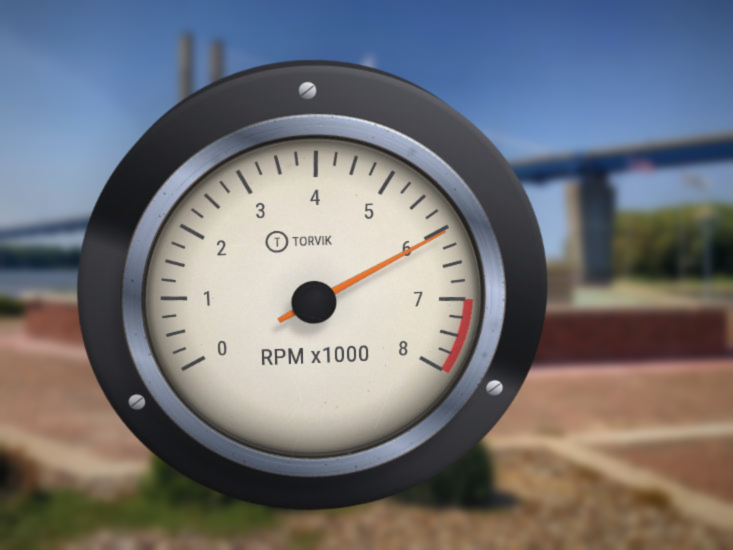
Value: {"value": 6000, "unit": "rpm"}
